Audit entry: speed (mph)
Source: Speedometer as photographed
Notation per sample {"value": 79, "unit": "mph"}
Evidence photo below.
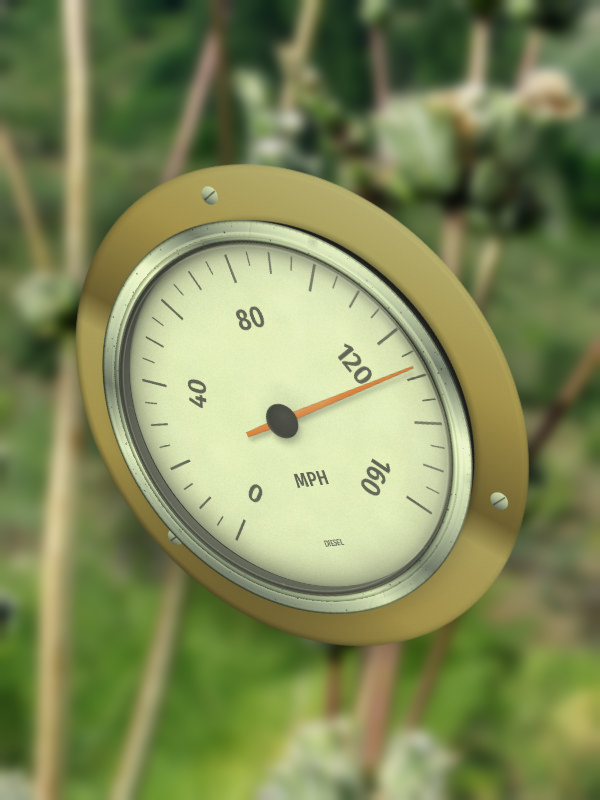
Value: {"value": 127.5, "unit": "mph"}
